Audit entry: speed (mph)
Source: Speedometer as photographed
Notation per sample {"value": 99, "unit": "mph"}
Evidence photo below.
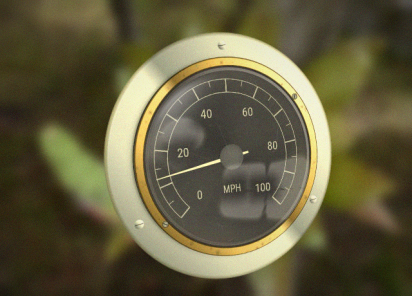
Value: {"value": 12.5, "unit": "mph"}
